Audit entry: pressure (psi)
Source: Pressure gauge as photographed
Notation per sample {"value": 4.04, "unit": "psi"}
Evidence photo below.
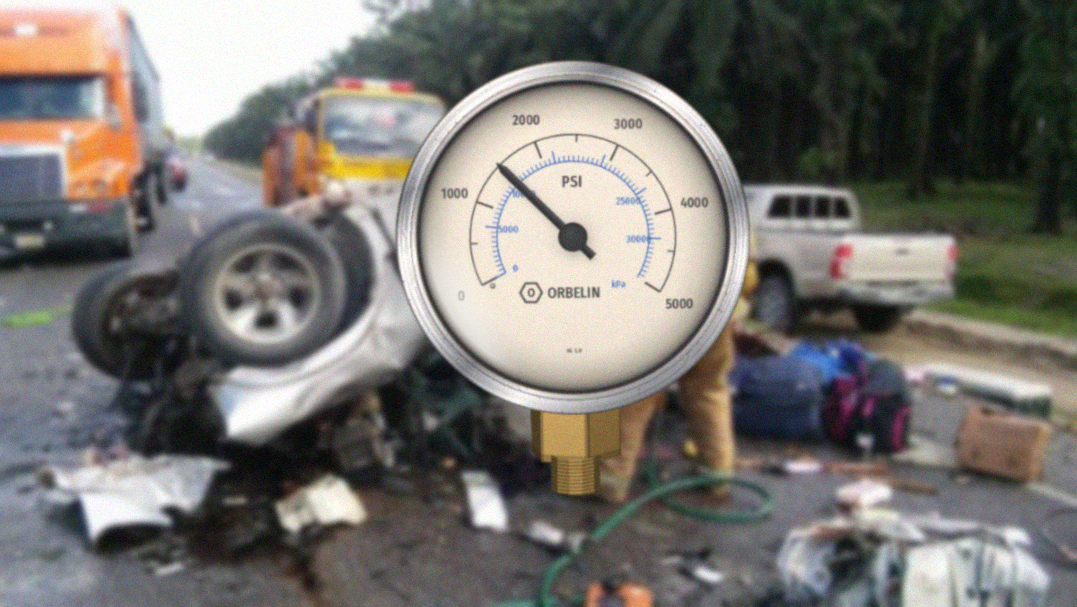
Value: {"value": 1500, "unit": "psi"}
